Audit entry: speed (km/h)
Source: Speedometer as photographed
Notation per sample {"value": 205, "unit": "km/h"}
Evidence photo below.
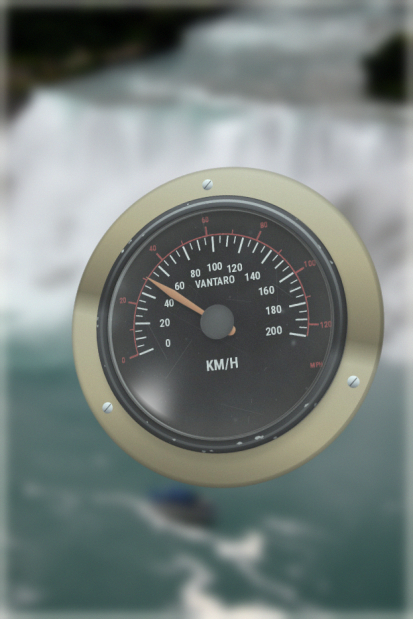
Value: {"value": 50, "unit": "km/h"}
